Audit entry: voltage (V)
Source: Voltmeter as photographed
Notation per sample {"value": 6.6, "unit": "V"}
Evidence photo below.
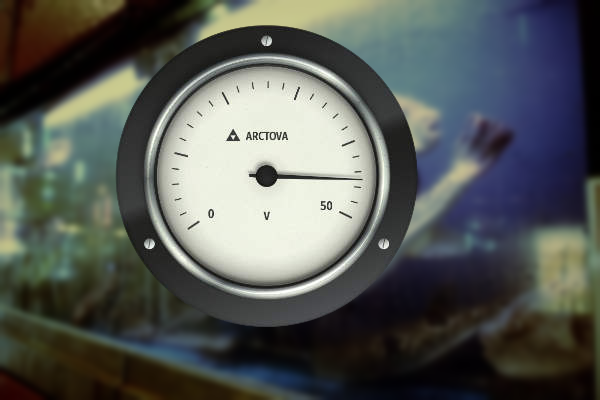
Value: {"value": 45, "unit": "V"}
